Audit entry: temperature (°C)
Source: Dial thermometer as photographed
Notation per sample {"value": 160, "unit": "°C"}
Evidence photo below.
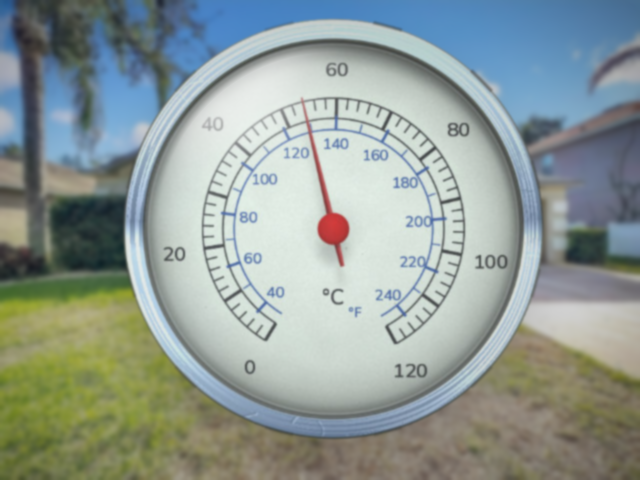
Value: {"value": 54, "unit": "°C"}
